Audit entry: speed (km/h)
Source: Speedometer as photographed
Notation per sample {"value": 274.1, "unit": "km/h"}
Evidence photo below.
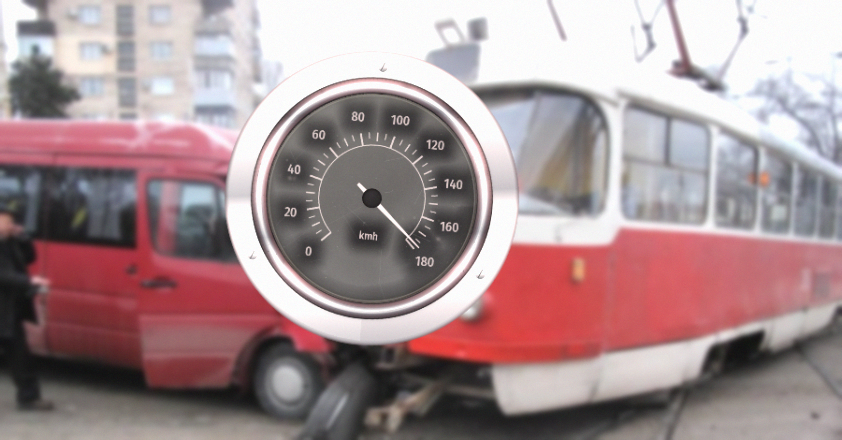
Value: {"value": 177.5, "unit": "km/h"}
